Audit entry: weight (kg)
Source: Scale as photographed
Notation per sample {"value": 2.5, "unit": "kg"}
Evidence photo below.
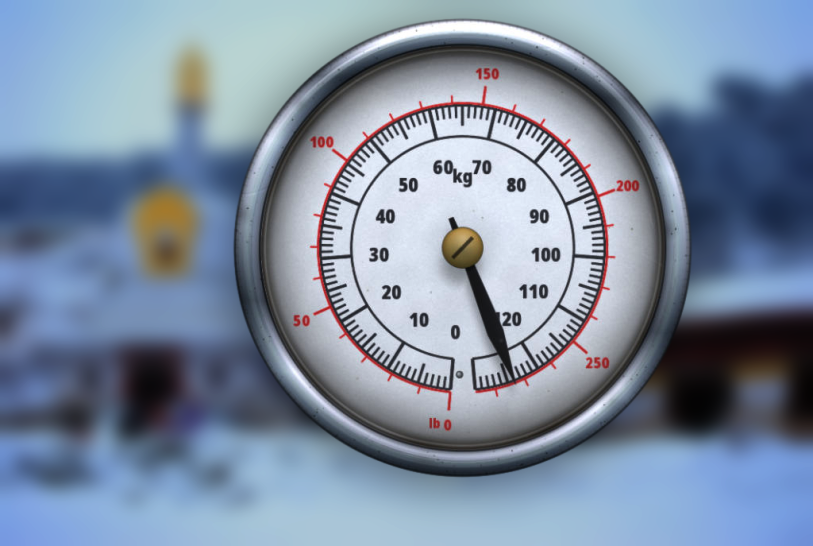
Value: {"value": 124, "unit": "kg"}
